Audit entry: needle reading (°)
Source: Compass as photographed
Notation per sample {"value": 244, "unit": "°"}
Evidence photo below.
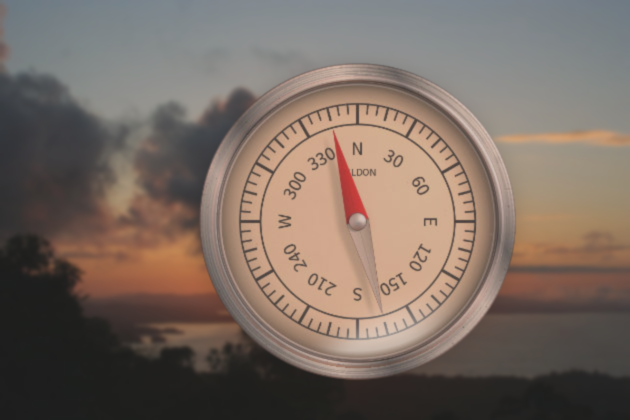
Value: {"value": 345, "unit": "°"}
